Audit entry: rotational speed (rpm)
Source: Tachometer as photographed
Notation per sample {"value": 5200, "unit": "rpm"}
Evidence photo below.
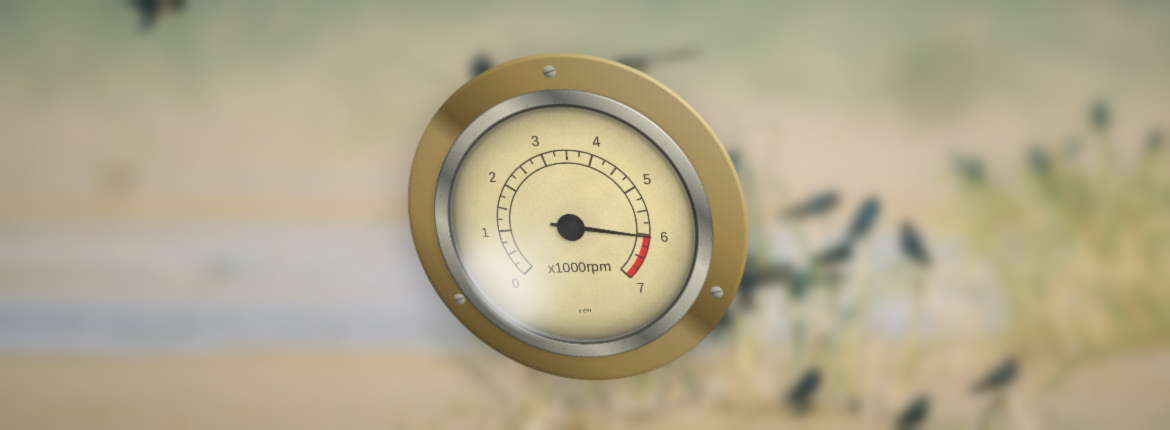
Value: {"value": 6000, "unit": "rpm"}
